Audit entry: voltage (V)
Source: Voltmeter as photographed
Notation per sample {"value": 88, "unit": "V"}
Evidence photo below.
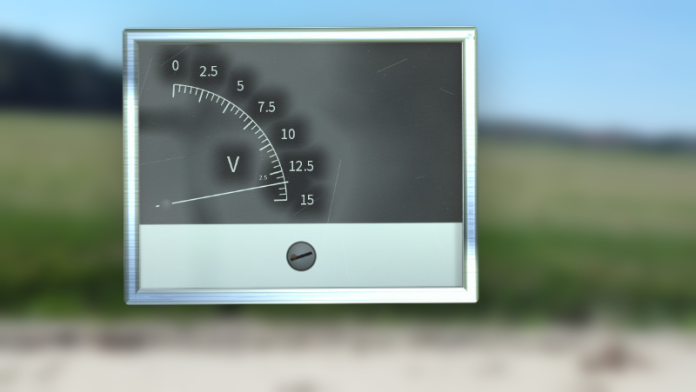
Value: {"value": 13.5, "unit": "V"}
